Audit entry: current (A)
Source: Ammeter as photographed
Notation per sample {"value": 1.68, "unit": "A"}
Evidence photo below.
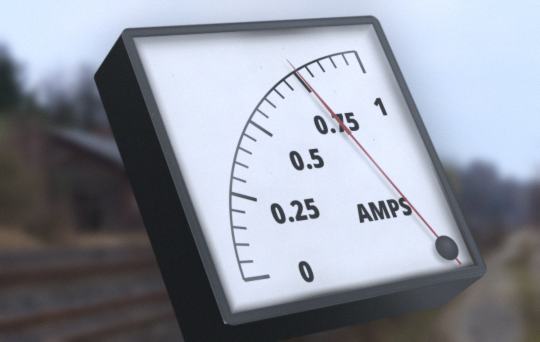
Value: {"value": 0.75, "unit": "A"}
